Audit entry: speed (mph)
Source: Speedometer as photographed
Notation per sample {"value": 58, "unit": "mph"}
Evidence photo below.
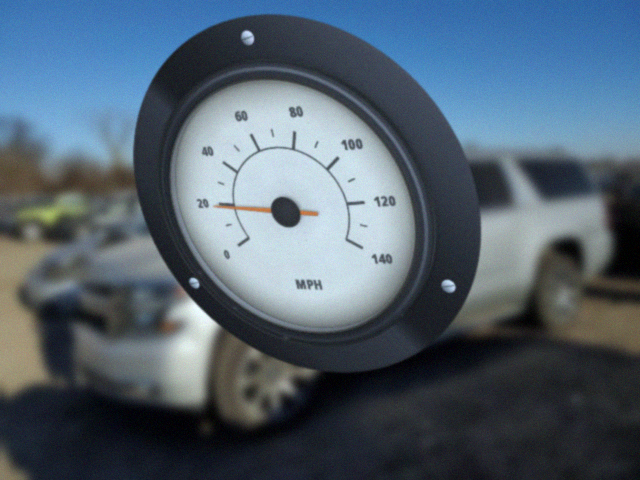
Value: {"value": 20, "unit": "mph"}
